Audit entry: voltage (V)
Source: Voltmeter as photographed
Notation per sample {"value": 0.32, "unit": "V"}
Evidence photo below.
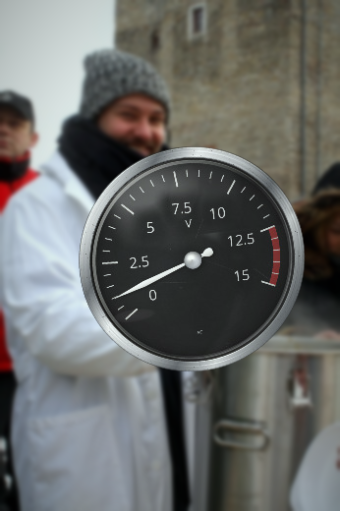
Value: {"value": 1, "unit": "V"}
